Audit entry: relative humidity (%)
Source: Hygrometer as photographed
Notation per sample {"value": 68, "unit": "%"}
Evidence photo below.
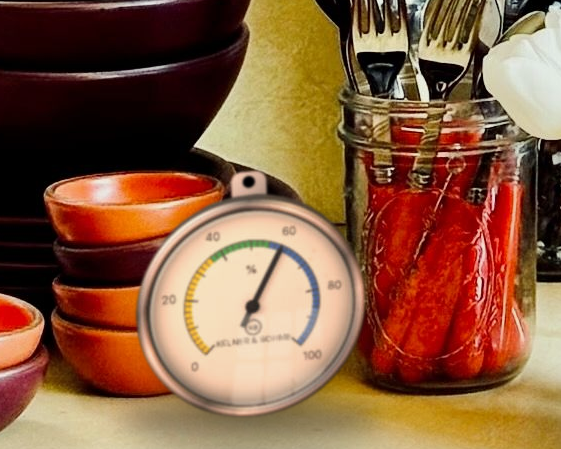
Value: {"value": 60, "unit": "%"}
